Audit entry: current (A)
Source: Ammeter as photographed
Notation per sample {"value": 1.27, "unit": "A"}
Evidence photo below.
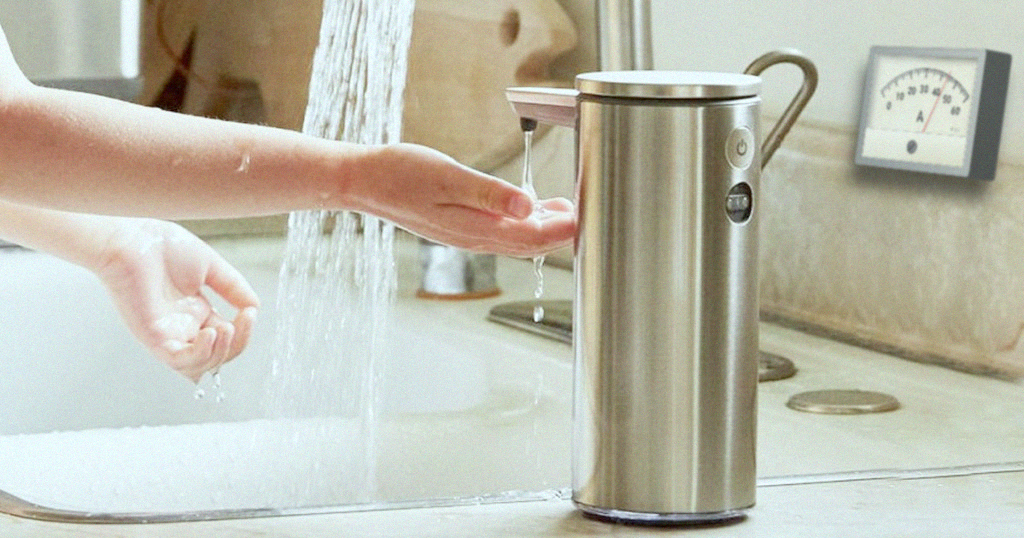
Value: {"value": 45, "unit": "A"}
